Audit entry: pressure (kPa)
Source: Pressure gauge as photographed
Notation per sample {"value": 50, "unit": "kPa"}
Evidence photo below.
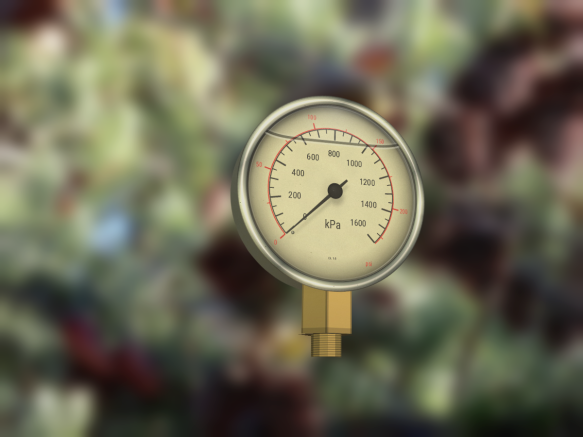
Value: {"value": 0, "unit": "kPa"}
